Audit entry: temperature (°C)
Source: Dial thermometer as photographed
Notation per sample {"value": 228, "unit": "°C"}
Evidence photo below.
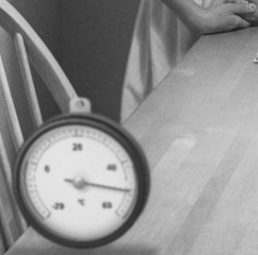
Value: {"value": 50, "unit": "°C"}
